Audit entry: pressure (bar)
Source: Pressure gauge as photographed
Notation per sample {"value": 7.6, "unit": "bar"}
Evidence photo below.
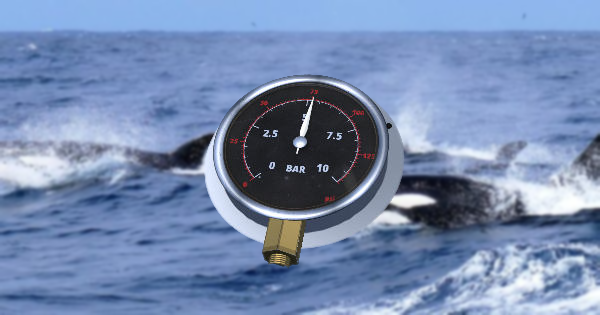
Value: {"value": 5.25, "unit": "bar"}
